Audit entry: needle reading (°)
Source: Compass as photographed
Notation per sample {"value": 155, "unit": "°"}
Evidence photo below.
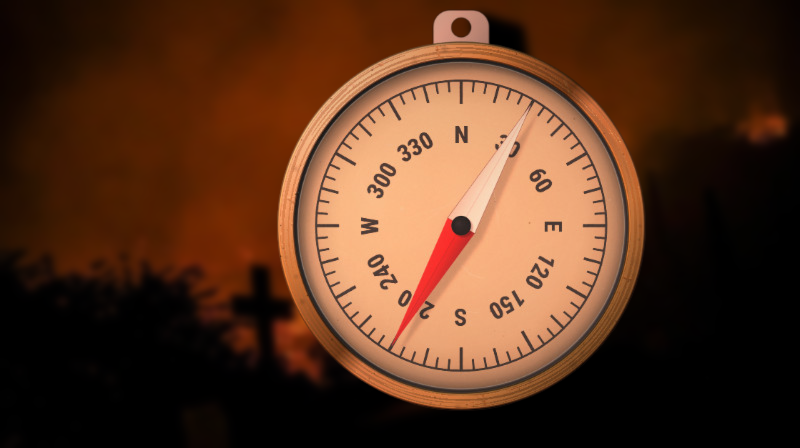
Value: {"value": 210, "unit": "°"}
